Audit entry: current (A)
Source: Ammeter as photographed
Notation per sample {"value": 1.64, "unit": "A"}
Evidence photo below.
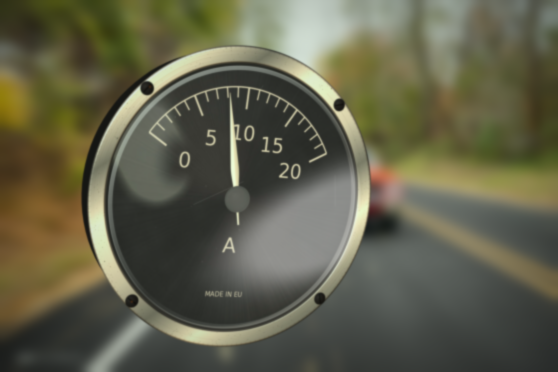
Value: {"value": 8, "unit": "A"}
